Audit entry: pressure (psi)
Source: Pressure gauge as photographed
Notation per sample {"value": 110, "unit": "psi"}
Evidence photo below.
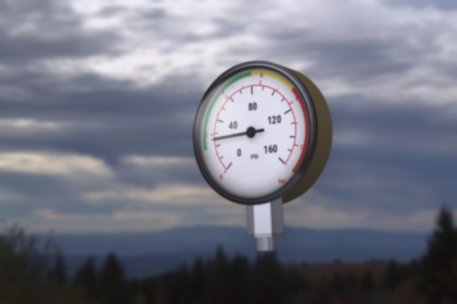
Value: {"value": 25, "unit": "psi"}
